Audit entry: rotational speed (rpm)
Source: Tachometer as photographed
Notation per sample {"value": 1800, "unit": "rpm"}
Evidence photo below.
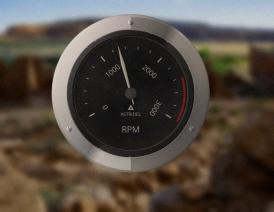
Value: {"value": 1300, "unit": "rpm"}
